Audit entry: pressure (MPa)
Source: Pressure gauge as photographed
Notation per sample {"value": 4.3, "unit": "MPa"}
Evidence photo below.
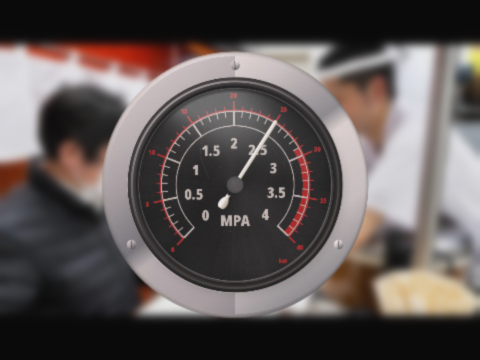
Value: {"value": 2.5, "unit": "MPa"}
